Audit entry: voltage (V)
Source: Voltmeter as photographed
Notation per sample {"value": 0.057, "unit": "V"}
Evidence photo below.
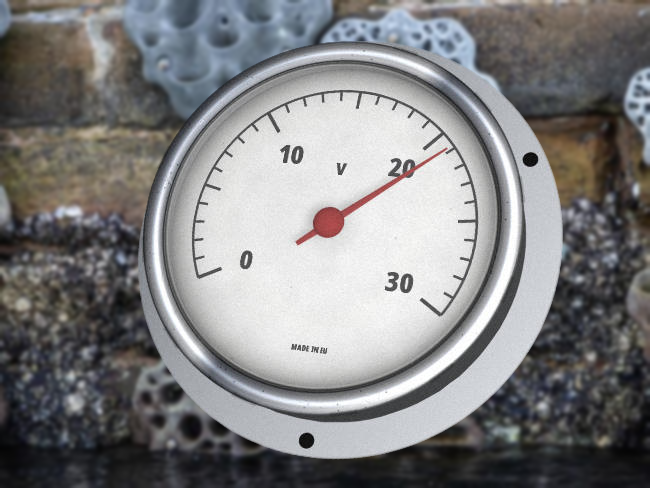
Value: {"value": 21, "unit": "V"}
